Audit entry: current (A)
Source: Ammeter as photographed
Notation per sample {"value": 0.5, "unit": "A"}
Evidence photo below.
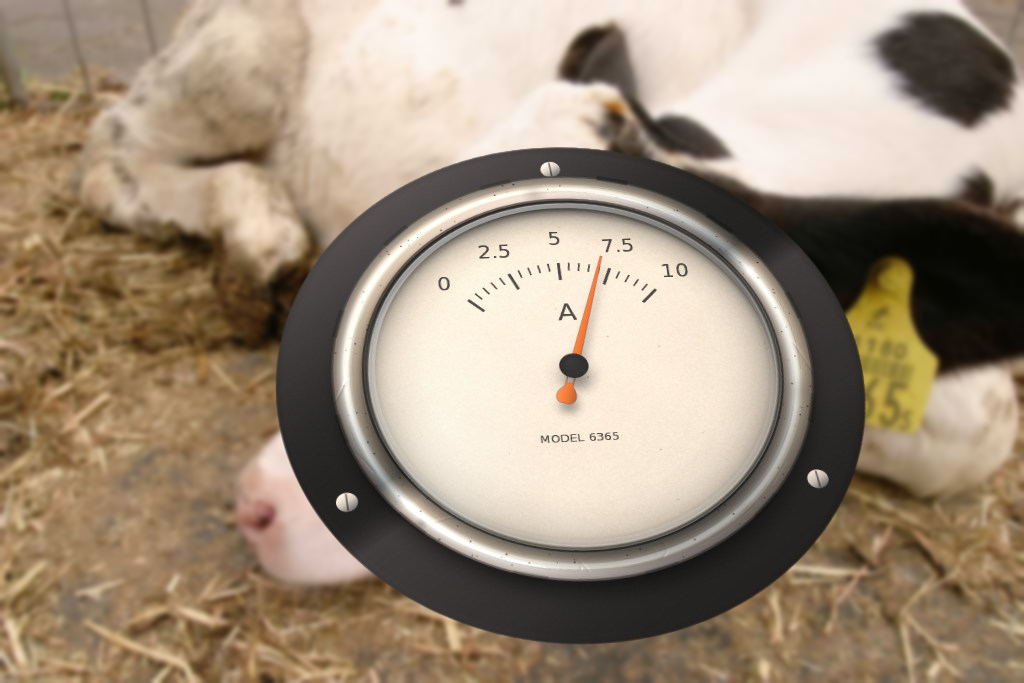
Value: {"value": 7, "unit": "A"}
